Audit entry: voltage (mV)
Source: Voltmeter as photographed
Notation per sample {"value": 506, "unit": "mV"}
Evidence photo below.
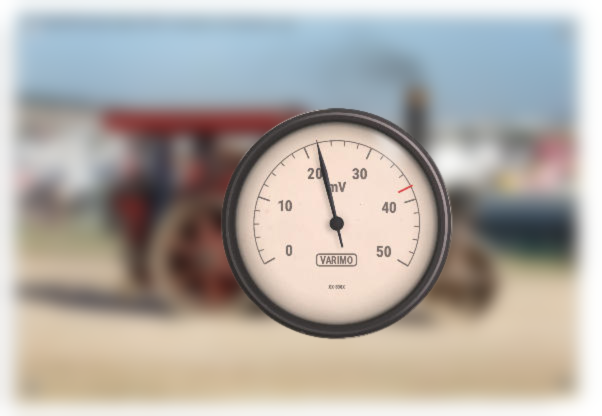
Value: {"value": 22, "unit": "mV"}
